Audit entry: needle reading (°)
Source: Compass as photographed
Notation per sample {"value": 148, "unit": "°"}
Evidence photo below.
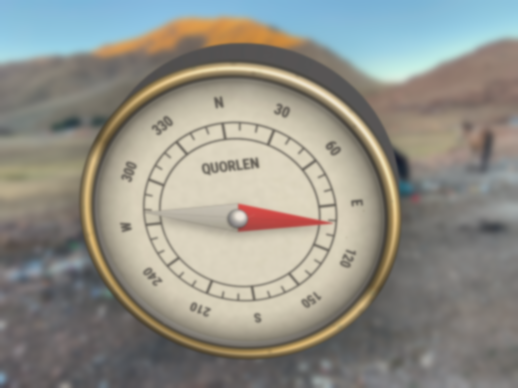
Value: {"value": 100, "unit": "°"}
